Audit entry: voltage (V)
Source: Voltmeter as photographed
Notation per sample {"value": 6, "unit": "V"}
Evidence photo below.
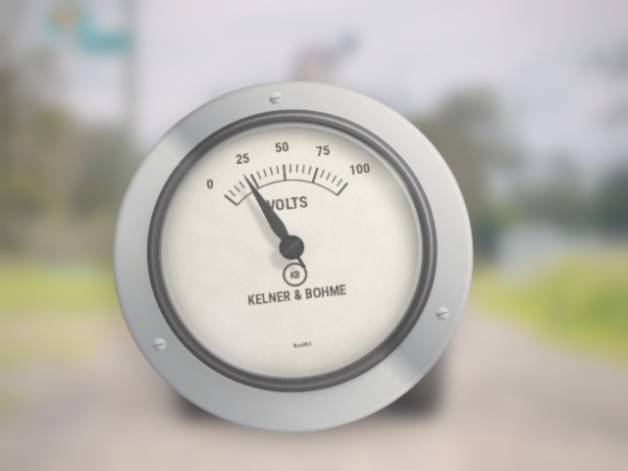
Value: {"value": 20, "unit": "V"}
